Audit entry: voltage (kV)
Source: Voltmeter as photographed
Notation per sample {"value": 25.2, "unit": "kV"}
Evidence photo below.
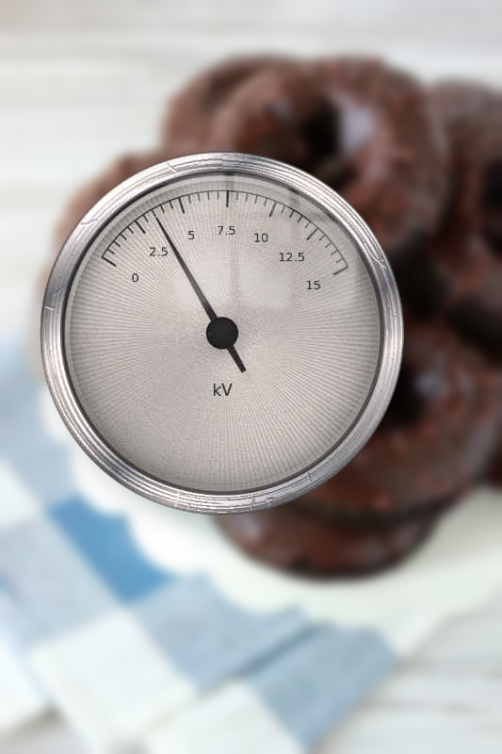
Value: {"value": 3.5, "unit": "kV"}
